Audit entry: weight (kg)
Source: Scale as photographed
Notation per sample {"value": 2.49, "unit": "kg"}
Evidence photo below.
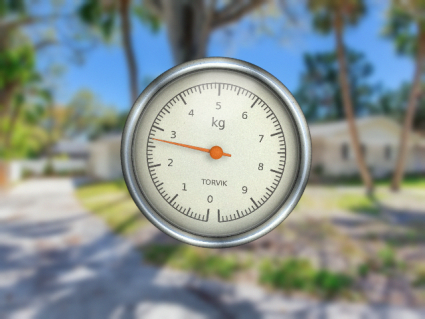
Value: {"value": 2.7, "unit": "kg"}
